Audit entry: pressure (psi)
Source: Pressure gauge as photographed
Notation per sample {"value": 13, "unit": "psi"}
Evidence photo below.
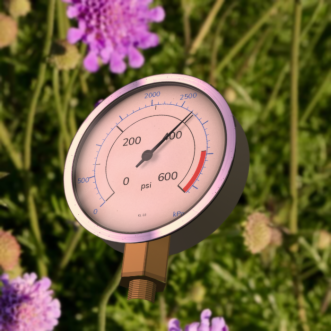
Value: {"value": 400, "unit": "psi"}
